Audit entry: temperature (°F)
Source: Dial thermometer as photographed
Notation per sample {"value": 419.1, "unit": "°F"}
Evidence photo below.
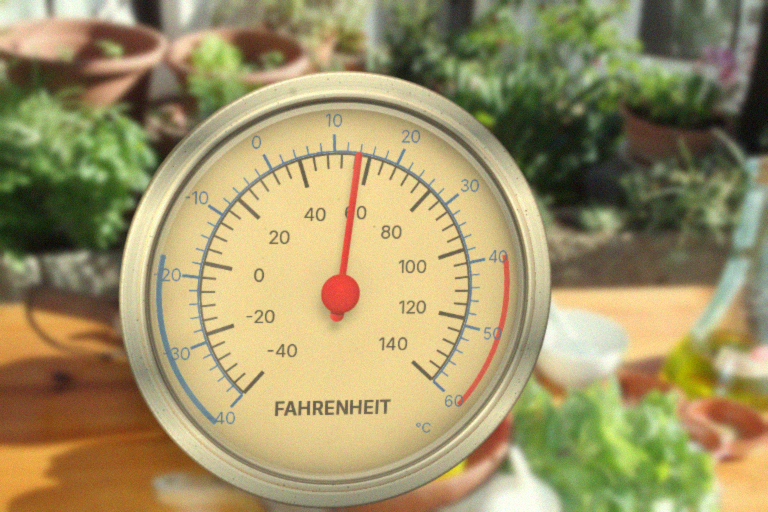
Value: {"value": 56, "unit": "°F"}
